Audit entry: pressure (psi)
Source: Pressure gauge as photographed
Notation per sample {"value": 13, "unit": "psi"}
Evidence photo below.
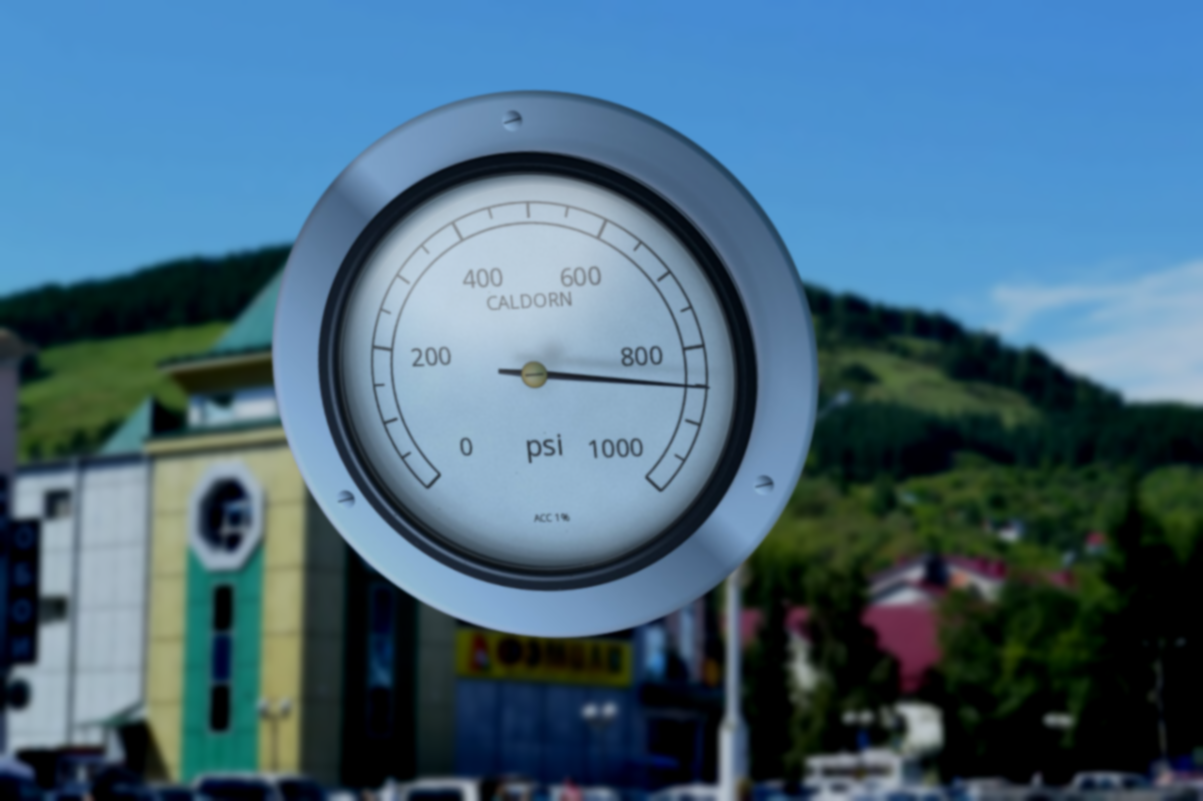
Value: {"value": 850, "unit": "psi"}
